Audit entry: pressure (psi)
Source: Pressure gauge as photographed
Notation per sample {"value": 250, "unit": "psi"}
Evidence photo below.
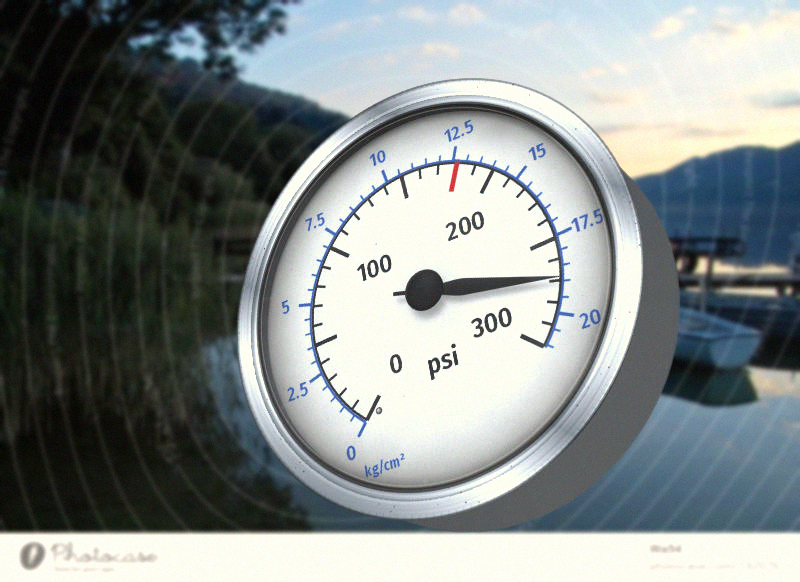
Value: {"value": 270, "unit": "psi"}
